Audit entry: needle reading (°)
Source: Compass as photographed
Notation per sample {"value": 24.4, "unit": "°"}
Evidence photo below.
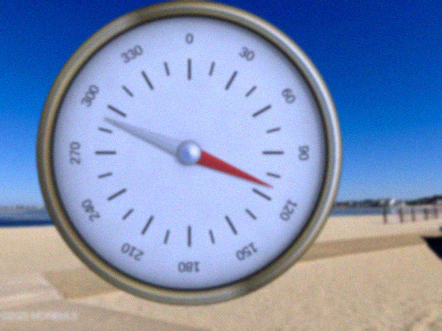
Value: {"value": 112.5, "unit": "°"}
